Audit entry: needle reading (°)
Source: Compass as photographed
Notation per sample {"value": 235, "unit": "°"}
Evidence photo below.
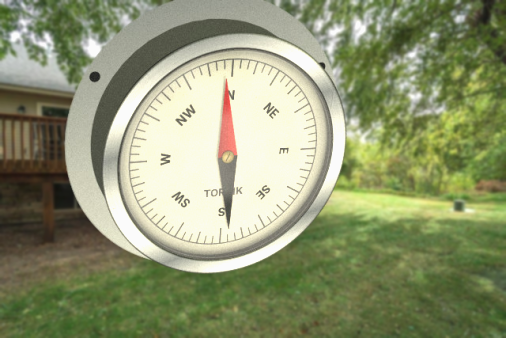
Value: {"value": 355, "unit": "°"}
